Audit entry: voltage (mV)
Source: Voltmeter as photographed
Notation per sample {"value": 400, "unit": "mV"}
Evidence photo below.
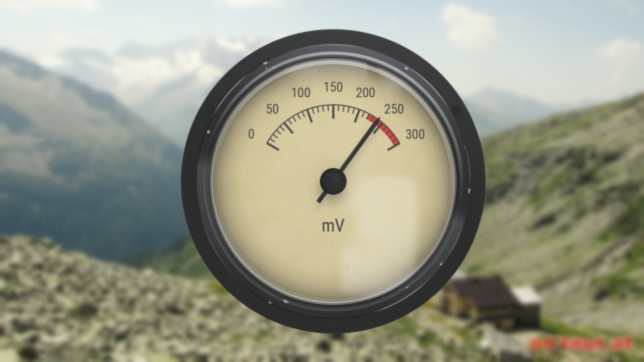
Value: {"value": 240, "unit": "mV"}
